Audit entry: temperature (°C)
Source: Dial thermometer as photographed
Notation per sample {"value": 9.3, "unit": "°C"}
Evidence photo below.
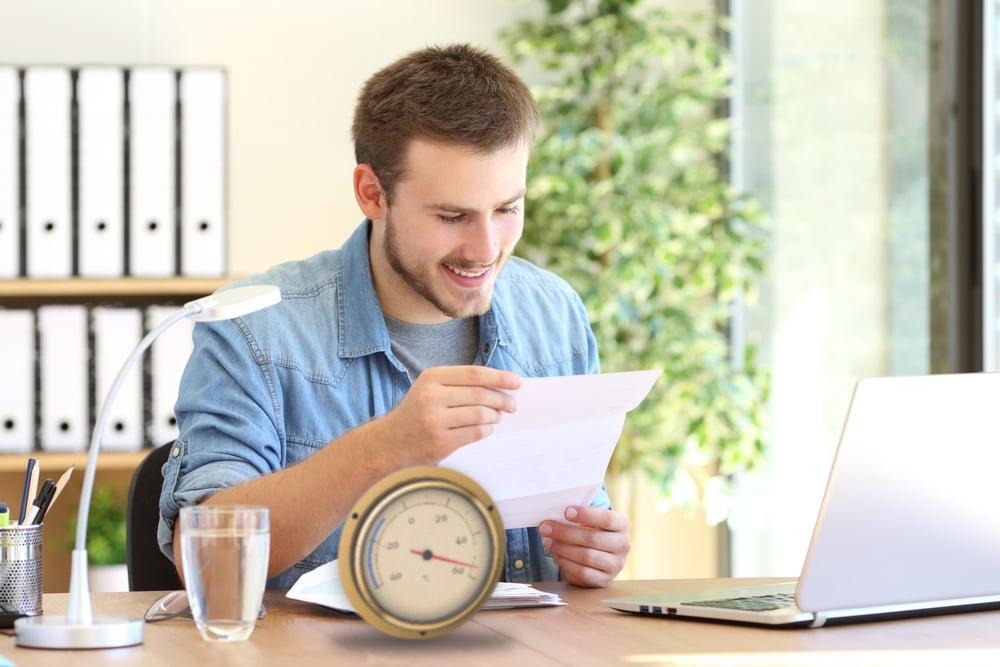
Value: {"value": 55, "unit": "°C"}
